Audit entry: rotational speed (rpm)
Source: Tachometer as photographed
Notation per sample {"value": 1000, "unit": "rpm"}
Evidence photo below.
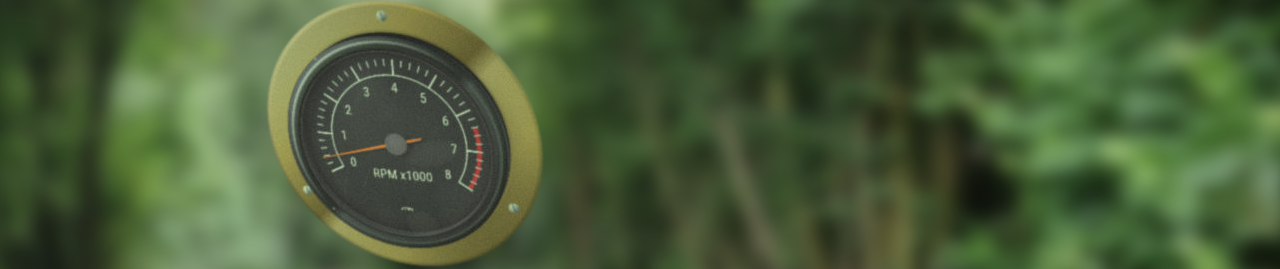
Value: {"value": 400, "unit": "rpm"}
